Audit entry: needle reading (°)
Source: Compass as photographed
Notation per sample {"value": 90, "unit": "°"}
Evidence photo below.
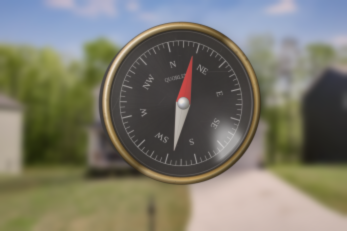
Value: {"value": 25, "unit": "°"}
